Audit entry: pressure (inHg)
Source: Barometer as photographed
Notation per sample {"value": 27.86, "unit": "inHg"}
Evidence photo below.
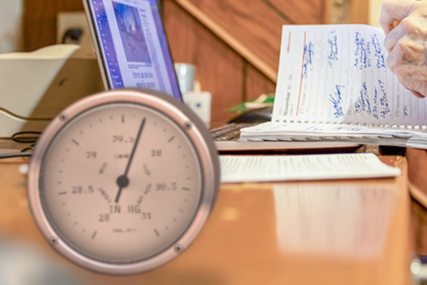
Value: {"value": 29.7, "unit": "inHg"}
